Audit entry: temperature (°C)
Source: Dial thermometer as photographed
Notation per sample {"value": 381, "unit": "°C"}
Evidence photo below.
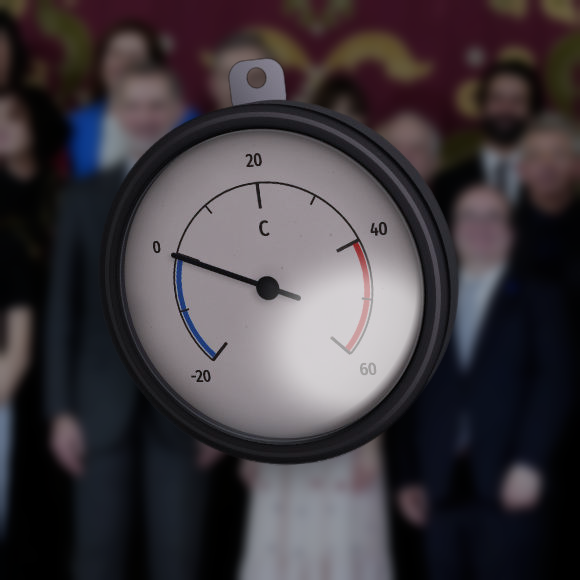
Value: {"value": 0, "unit": "°C"}
